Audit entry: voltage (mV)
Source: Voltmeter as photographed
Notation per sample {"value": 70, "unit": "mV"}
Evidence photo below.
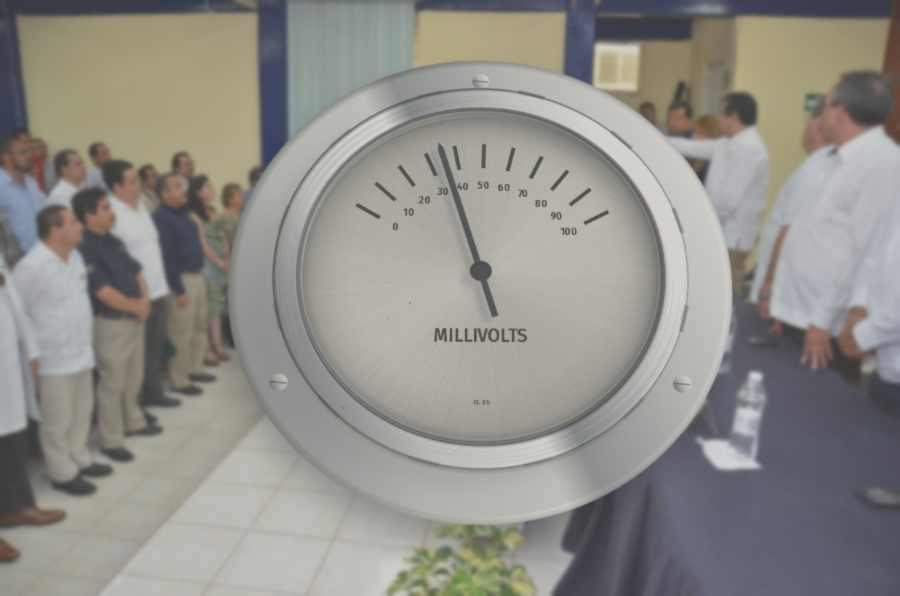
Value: {"value": 35, "unit": "mV"}
